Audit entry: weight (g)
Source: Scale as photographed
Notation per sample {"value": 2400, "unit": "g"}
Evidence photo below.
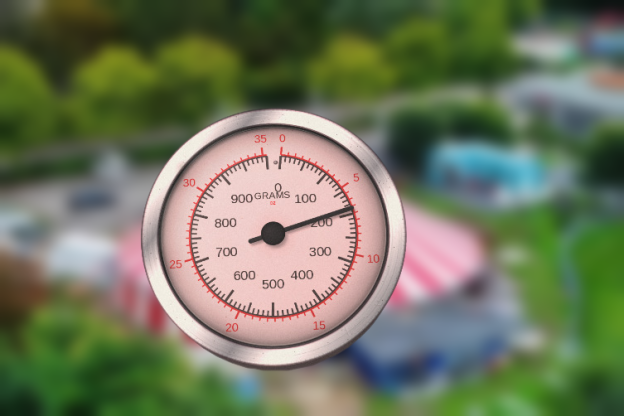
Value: {"value": 190, "unit": "g"}
